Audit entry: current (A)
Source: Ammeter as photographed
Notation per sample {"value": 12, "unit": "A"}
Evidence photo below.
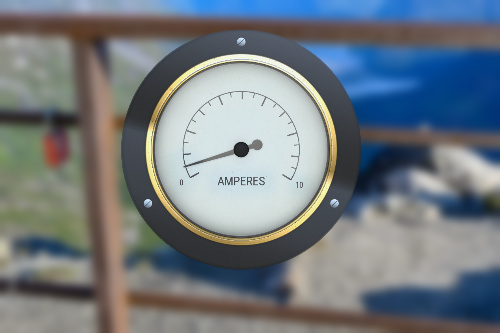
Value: {"value": 0.5, "unit": "A"}
